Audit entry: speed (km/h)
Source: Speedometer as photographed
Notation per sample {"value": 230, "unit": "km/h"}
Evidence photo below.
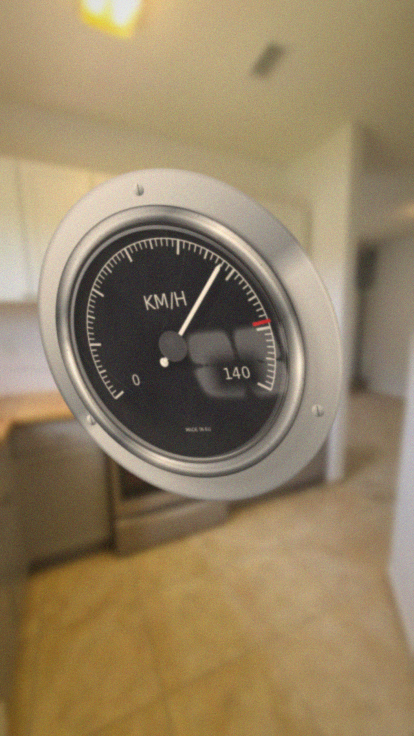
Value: {"value": 96, "unit": "km/h"}
